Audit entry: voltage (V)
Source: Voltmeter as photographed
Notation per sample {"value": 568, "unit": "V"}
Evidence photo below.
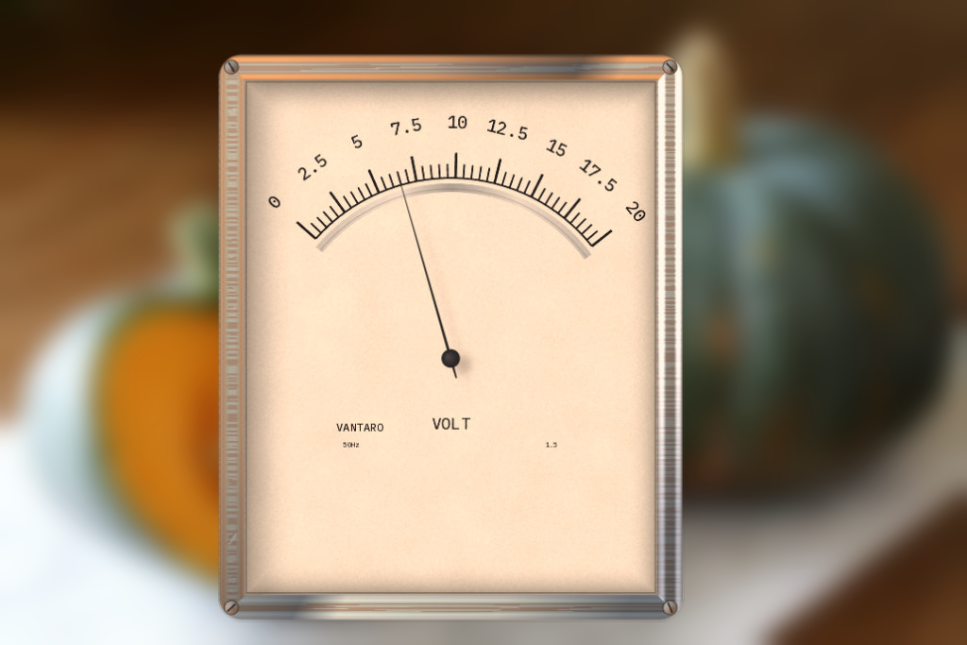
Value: {"value": 6.5, "unit": "V"}
